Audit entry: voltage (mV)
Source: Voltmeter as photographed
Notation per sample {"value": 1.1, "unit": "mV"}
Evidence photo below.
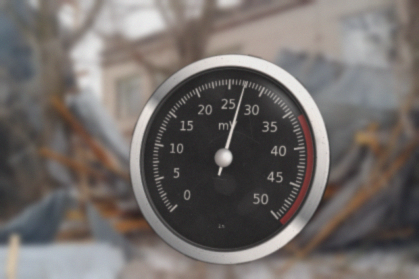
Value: {"value": 27.5, "unit": "mV"}
